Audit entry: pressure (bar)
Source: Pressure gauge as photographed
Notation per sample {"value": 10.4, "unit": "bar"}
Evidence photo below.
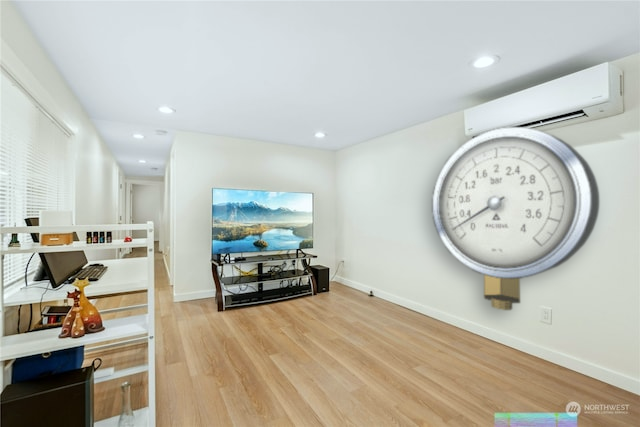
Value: {"value": 0.2, "unit": "bar"}
